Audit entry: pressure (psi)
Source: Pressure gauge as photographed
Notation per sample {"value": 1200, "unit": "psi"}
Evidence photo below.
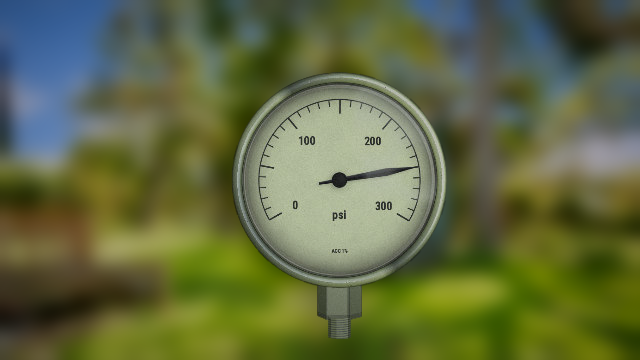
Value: {"value": 250, "unit": "psi"}
